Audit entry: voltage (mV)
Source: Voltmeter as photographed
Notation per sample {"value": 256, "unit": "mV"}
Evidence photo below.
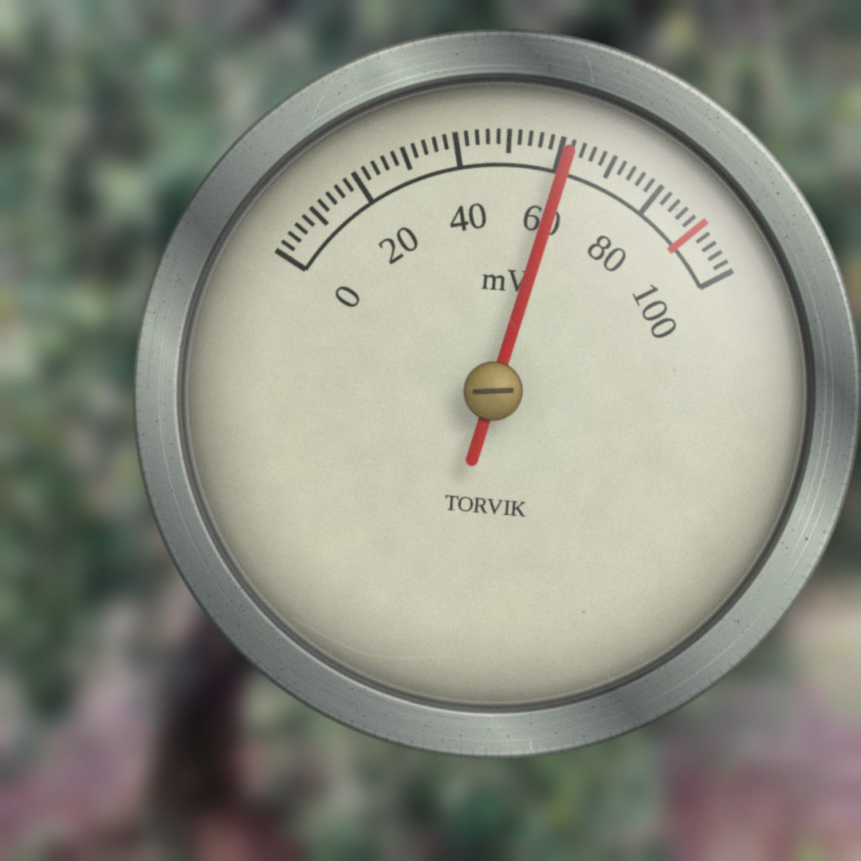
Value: {"value": 62, "unit": "mV"}
